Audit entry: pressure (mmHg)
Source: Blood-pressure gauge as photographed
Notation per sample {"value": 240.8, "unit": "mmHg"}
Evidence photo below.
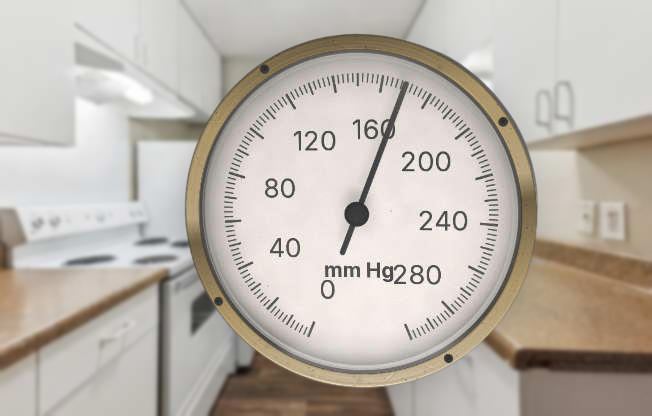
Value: {"value": 170, "unit": "mmHg"}
